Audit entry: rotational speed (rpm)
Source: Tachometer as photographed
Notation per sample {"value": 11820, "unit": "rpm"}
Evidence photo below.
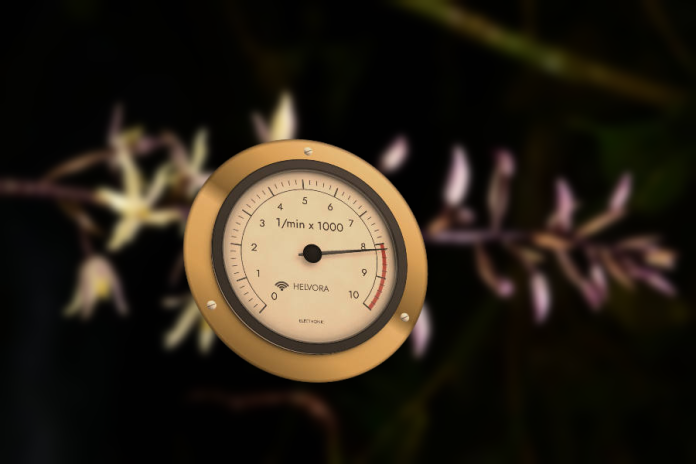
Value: {"value": 8200, "unit": "rpm"}
